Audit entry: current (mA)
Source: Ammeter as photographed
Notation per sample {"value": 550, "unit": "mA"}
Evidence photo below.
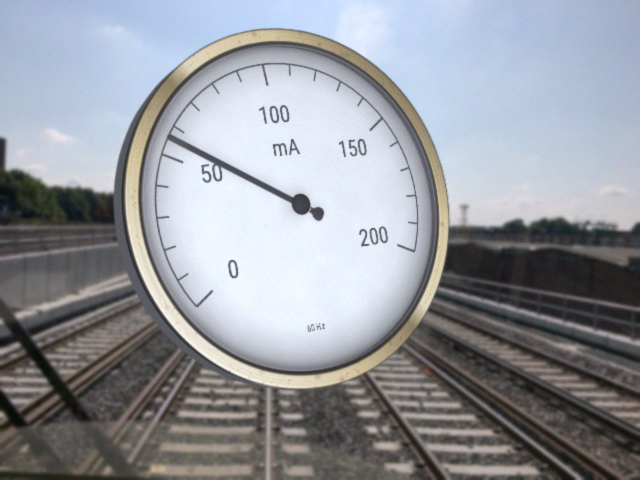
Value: {"value": 55, "unit": "mA"}
